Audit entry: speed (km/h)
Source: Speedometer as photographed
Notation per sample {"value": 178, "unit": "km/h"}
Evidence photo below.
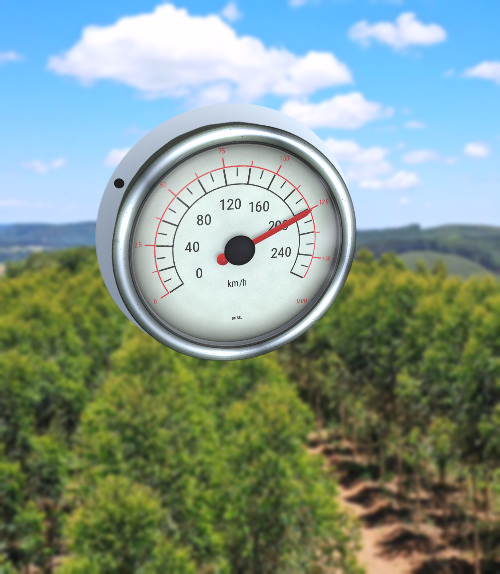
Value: {"value": 200, "unit": "km/h"}
